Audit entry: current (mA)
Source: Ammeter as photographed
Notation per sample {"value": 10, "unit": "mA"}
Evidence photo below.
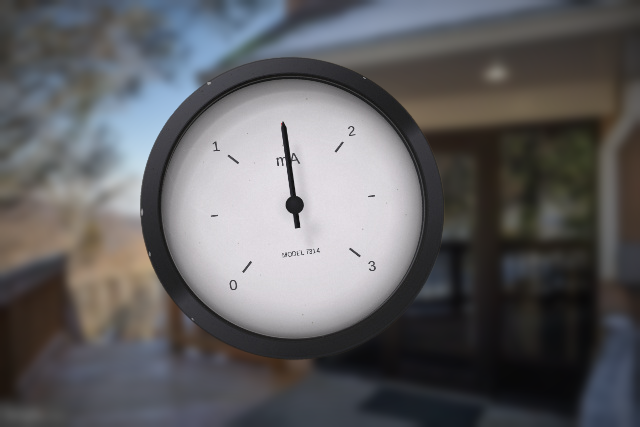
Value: {"value": 1.5, "unit": "mA"}
